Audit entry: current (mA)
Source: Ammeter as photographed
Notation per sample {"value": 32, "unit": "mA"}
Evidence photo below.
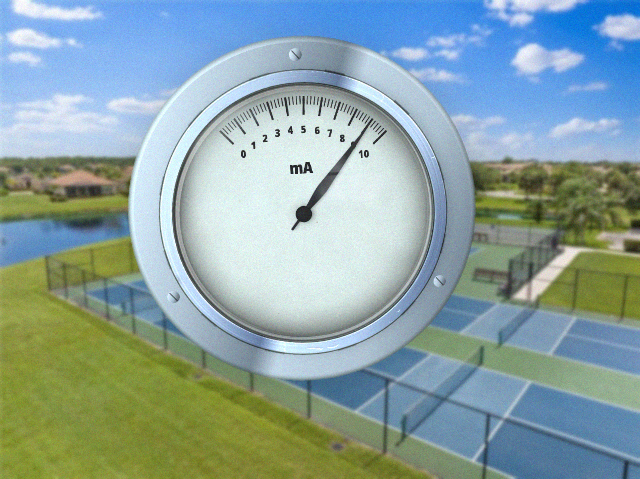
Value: {"value": 9, "unit": "mA"}
